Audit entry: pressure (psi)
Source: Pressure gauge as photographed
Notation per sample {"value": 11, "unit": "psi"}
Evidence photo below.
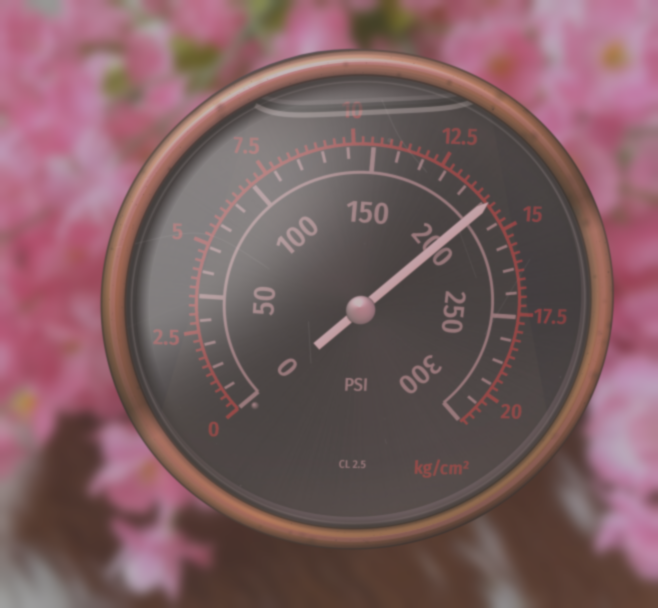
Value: {"value": 200, "unit": "psi"}
